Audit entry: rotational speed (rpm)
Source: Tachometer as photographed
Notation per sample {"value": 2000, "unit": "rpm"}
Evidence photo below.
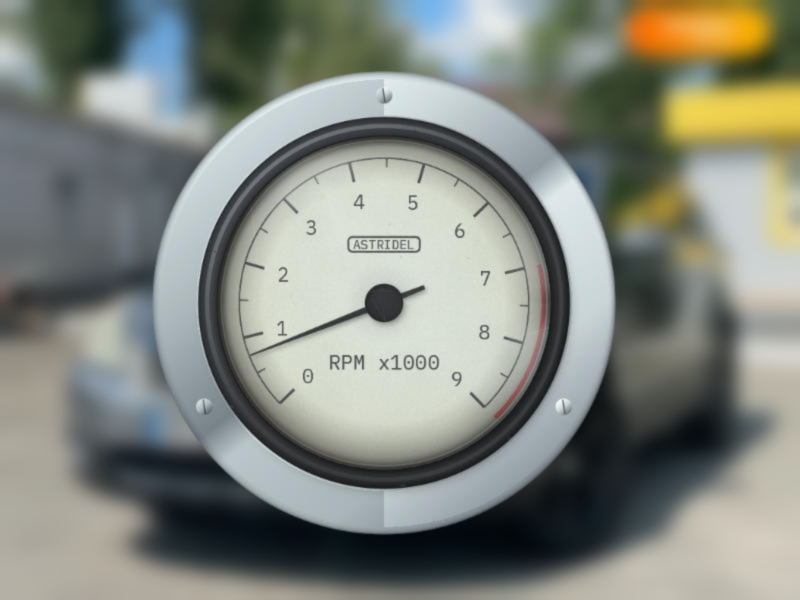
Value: {"value": 750, "unit": "rpm"}
